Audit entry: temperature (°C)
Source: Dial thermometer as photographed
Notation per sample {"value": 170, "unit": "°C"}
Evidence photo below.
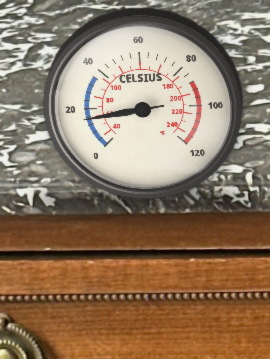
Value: {"value": 16, "unit": "°C"}
